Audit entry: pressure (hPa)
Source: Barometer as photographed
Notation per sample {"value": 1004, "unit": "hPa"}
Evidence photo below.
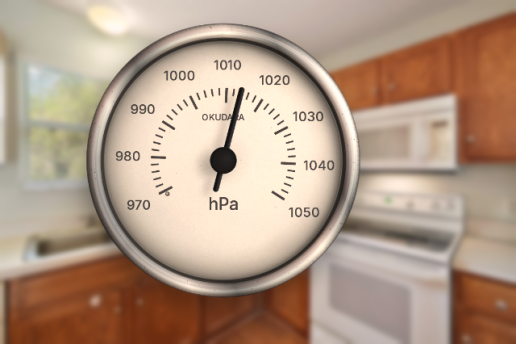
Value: {"value": 1014, "unit": "hPa"}
